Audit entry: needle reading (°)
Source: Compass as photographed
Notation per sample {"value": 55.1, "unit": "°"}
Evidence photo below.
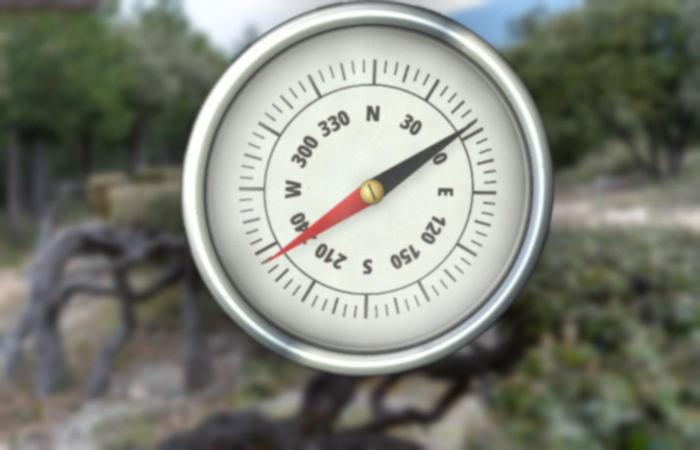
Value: {"value": 235, "unit": "°"}
